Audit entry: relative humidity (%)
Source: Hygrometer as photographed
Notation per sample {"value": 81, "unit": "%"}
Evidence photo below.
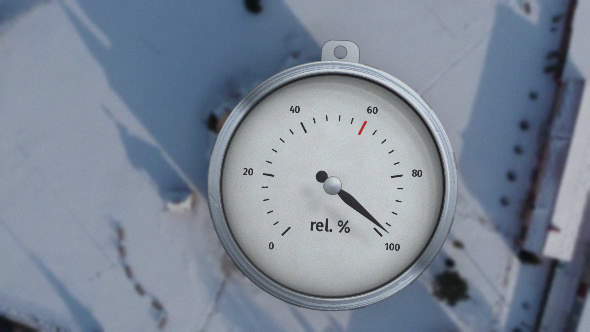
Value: {"value": 98, "unit": "%"}
